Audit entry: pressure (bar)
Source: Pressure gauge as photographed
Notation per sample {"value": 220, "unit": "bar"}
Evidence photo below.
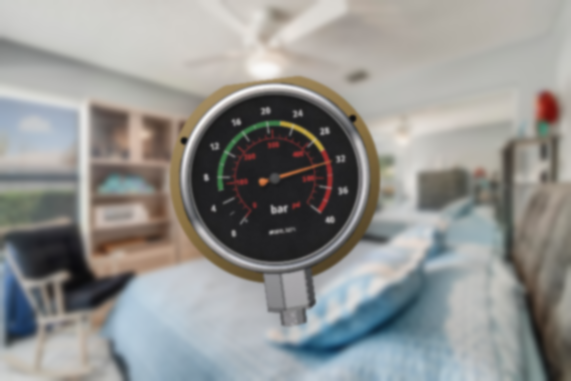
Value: {"value": 32, "unit": "bar"}
